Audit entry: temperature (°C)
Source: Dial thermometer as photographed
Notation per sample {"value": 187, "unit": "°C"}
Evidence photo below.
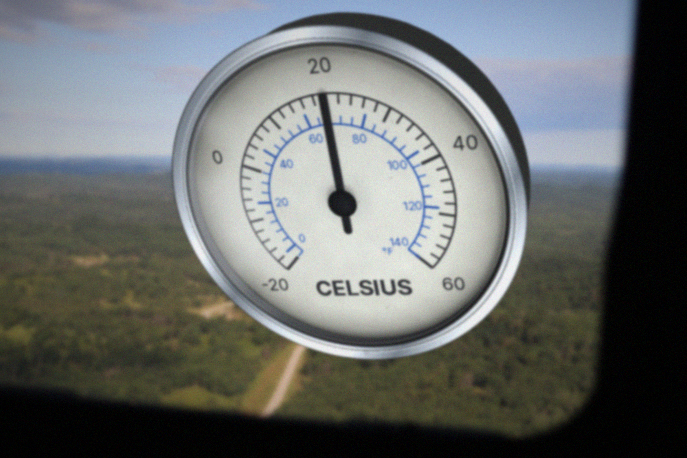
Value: {"value": 20, "unit": "°C"}
